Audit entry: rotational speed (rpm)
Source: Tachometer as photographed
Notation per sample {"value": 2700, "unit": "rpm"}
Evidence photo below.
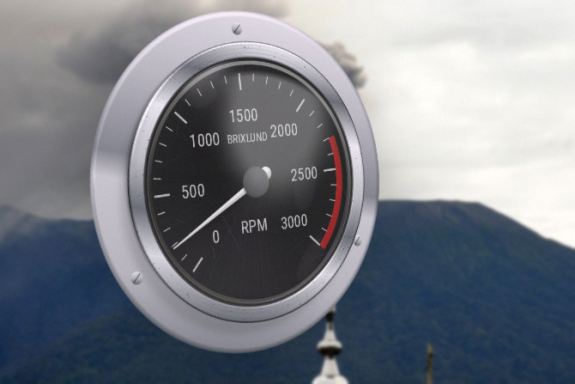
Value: {"value": 200, "unit": "rpm"}
